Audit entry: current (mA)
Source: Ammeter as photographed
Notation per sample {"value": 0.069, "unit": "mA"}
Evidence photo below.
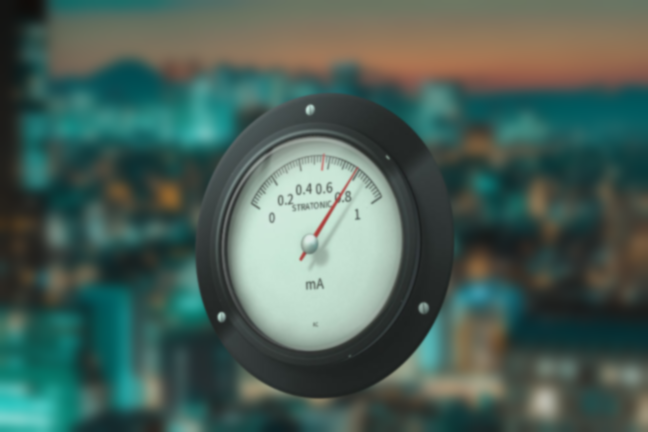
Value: {"value": 0.8, "unit": "mA"}
